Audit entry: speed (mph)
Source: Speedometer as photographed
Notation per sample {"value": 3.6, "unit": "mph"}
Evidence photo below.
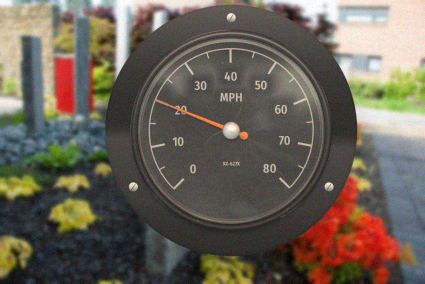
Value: {"value": 20, "unit": "mph"}
